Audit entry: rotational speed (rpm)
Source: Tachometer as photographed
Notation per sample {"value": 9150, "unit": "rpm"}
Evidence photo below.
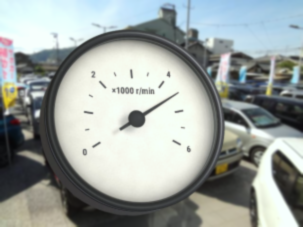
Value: {"value": 4500, "unit": "rpm"}
